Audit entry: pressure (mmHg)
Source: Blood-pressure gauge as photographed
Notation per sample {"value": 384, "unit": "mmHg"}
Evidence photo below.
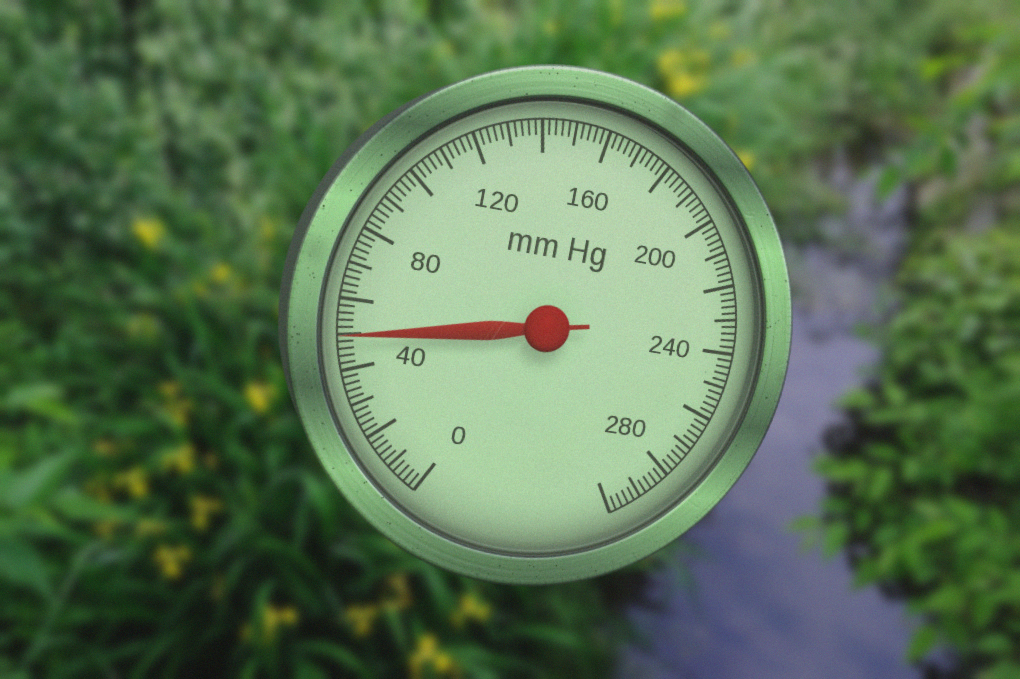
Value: {"value": 50, "unit": "mmHg"}
